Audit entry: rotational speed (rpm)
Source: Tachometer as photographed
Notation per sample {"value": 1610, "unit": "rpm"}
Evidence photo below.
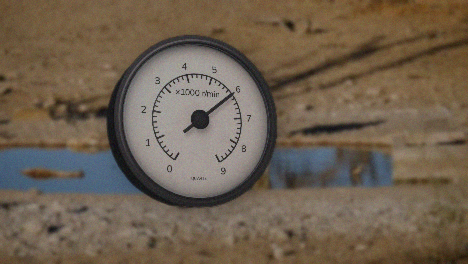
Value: {"value": 6000, "unit": "rpm"}
